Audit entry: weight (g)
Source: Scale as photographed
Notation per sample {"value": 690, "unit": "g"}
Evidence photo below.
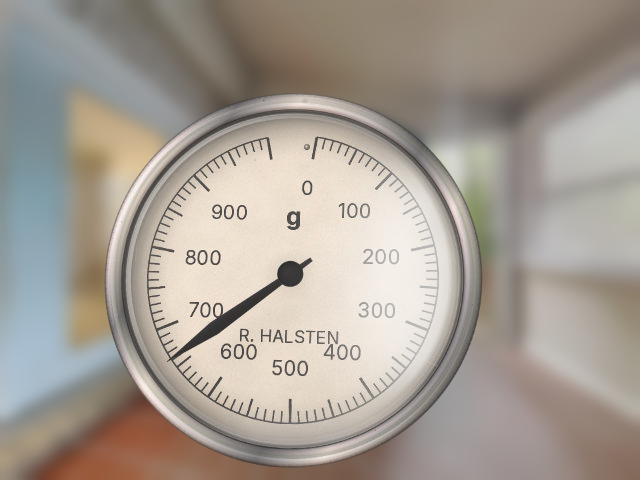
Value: {"value": 660, "unit": "g"}
